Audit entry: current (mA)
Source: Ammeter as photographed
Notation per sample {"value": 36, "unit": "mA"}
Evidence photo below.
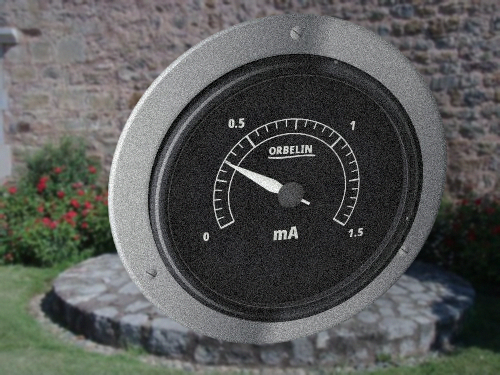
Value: {"value": 0.35, "unit": "mA"}
